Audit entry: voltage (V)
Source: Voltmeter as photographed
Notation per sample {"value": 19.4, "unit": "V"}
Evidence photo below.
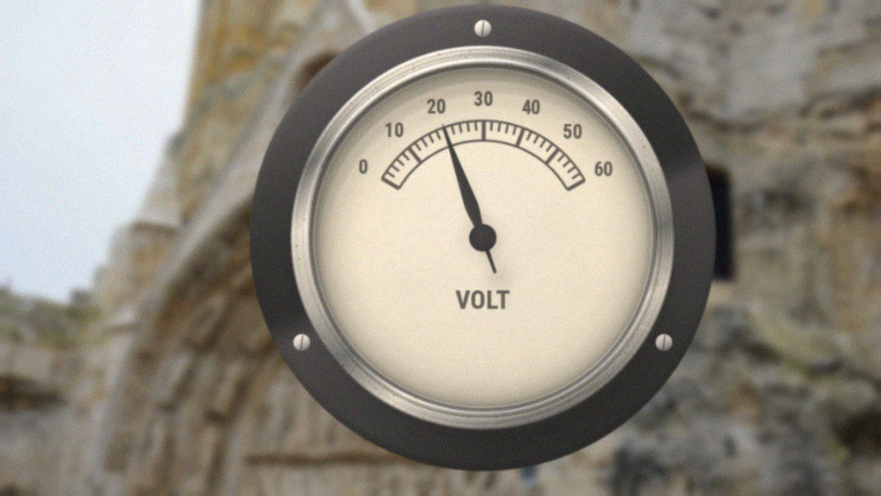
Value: {"value": 20, "unit": "V"}
